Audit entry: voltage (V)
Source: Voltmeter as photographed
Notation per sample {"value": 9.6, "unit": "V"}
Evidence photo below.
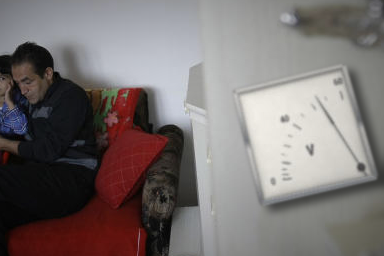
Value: {"value": 52.5, "unit": "V"}
